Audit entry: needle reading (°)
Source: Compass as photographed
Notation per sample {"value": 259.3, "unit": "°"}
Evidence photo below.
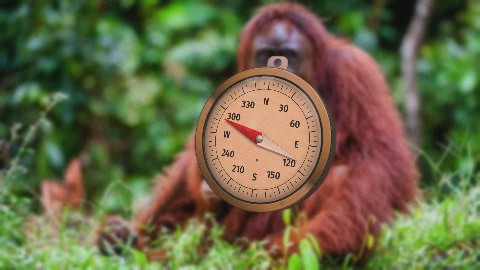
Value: {"value": 290, "unit": "°"}
